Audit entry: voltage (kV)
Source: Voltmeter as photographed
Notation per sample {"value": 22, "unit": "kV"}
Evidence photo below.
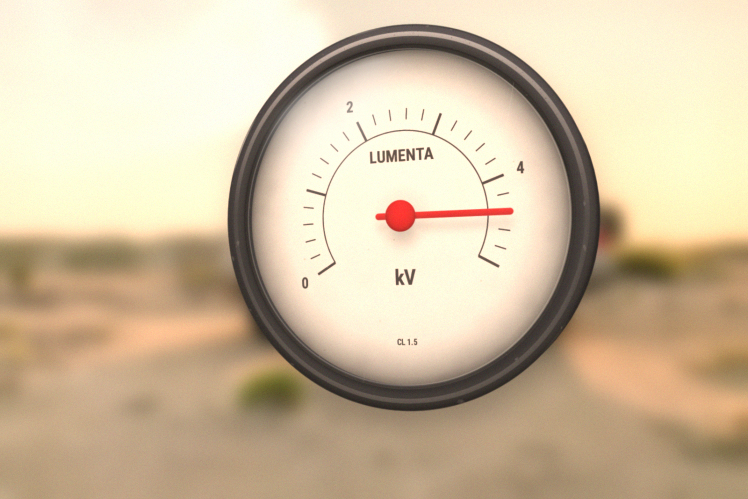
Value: {"value": 4.4, "unit": "kV"}
